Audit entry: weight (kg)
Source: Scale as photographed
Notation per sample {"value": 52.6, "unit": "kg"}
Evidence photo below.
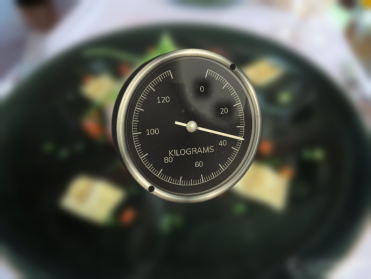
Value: {"value": 35, "unit": "kg"}
